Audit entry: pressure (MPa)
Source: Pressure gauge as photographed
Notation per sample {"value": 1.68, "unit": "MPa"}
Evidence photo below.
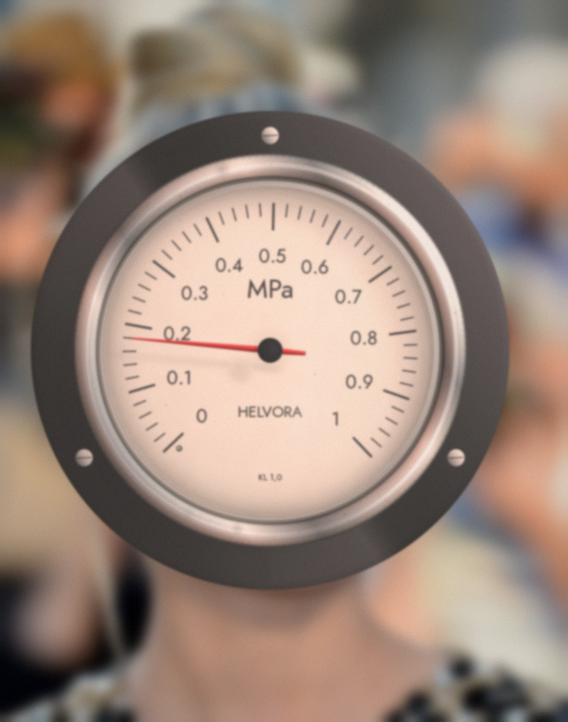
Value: {"value": 0.18, "unit": "MPa"}
